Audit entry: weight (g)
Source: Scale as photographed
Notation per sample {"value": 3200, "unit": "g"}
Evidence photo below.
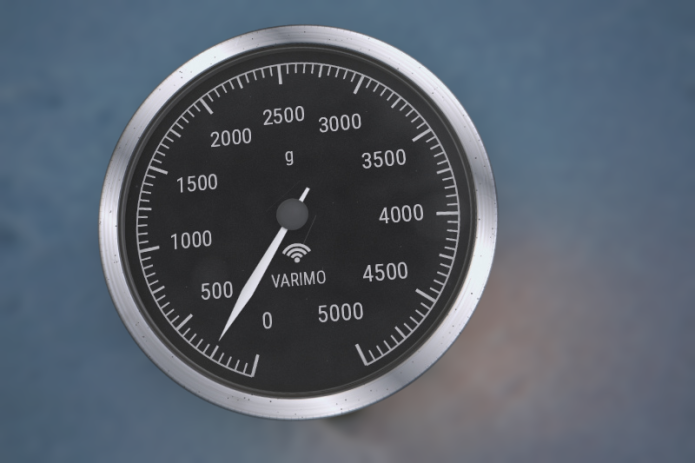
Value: {"value": 250, "unit": "g"}
